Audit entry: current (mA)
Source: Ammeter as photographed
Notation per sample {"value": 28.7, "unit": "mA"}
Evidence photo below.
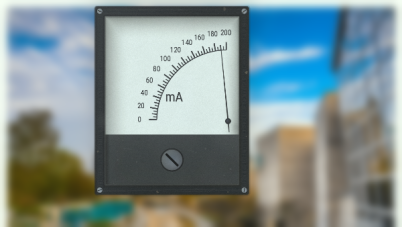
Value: {"value": 190, "unit": "mA"}
